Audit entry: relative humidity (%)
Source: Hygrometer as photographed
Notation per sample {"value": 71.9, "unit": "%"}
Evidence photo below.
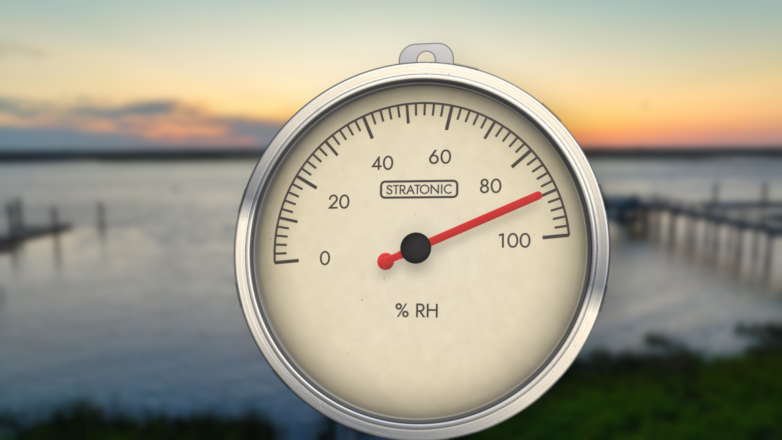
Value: {"value": 90, "unit": "%"}
